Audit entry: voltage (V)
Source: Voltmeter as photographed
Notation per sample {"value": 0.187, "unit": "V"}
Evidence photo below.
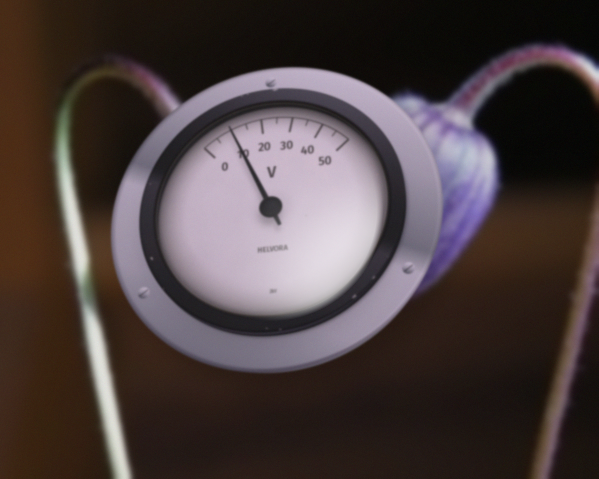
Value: {"value": 10, "unit": "V"}
